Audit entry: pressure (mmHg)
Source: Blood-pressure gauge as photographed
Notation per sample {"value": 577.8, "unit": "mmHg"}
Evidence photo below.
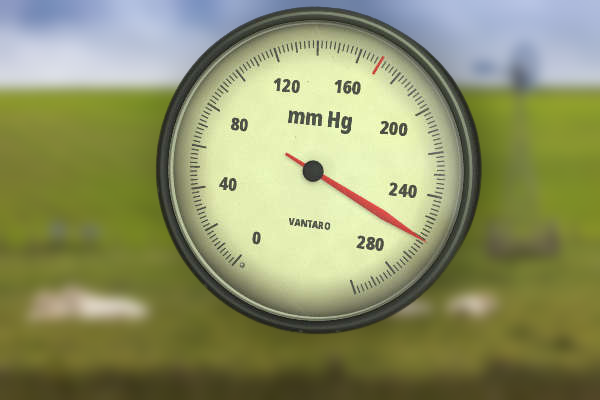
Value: {"value": 260, "unit": "mmHg"}
